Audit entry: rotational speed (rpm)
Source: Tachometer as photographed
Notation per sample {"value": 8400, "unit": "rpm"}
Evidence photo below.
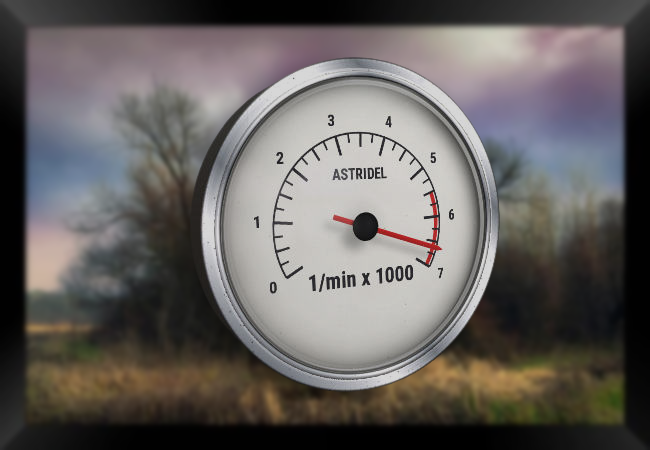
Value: {"value": 6625, "unit": "rpm"}
